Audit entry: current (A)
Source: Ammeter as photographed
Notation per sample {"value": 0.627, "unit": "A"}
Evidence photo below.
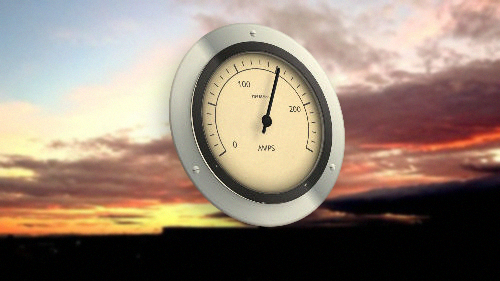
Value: {"value": 150, "unit": "A"}
